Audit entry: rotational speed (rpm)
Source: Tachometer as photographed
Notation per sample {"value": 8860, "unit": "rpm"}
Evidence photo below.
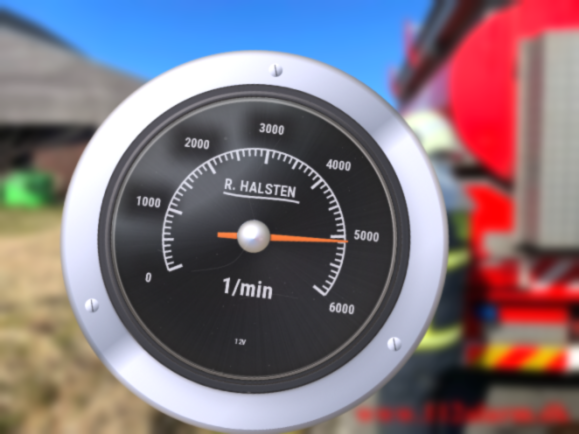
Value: {"value": 5100, "unit": "rpm"}
